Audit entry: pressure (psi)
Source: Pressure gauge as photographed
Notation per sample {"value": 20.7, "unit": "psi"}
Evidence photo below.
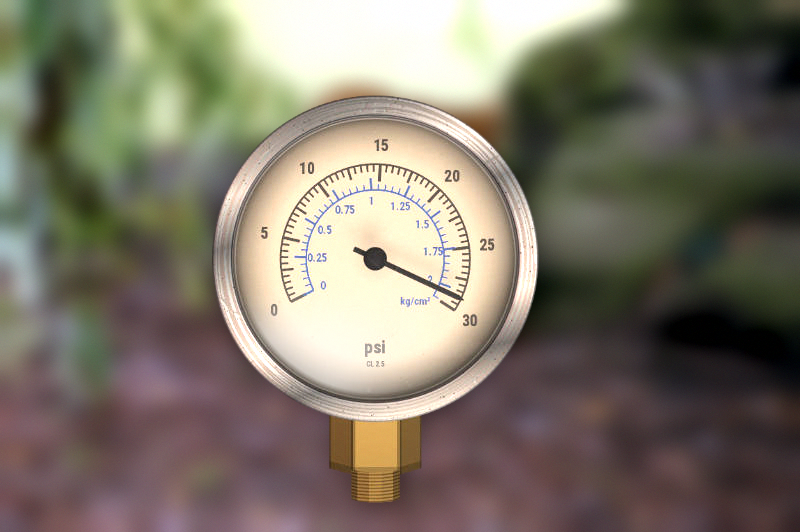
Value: {"value": 29, "unit": "psi"}
